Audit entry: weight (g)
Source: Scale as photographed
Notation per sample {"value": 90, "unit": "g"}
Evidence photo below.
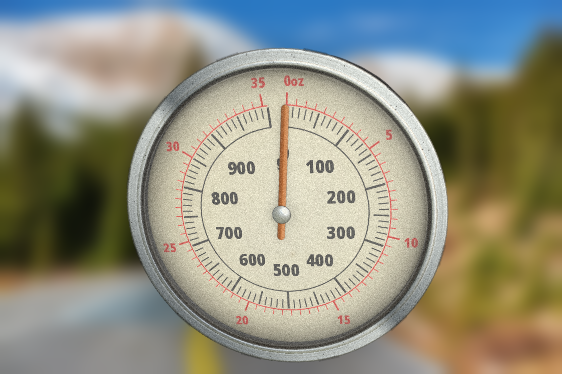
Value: {"value": 0, "unit": "g"}
